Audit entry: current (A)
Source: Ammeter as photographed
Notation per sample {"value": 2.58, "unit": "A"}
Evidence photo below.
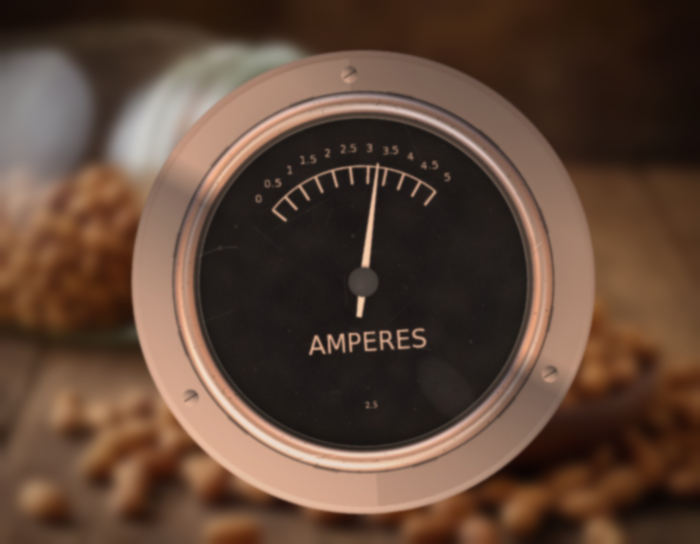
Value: {"value": 3.25, "unit": "A"}
